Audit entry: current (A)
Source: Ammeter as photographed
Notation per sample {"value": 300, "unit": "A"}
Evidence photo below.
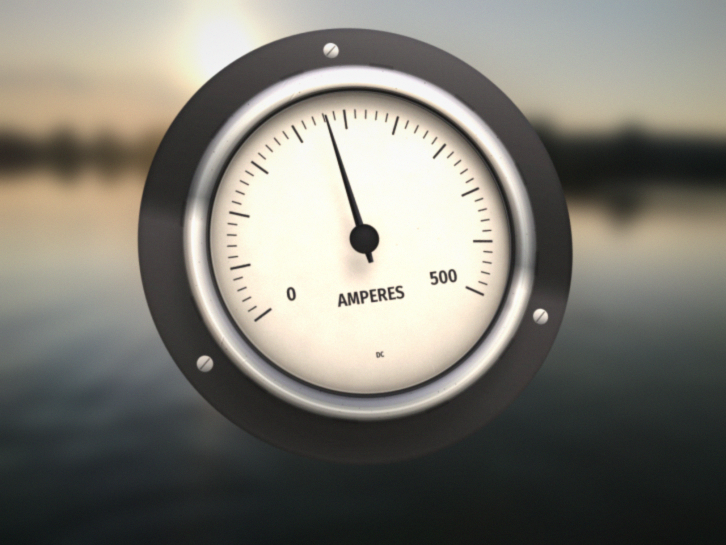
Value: {"value": 230, "unit": "A"}
